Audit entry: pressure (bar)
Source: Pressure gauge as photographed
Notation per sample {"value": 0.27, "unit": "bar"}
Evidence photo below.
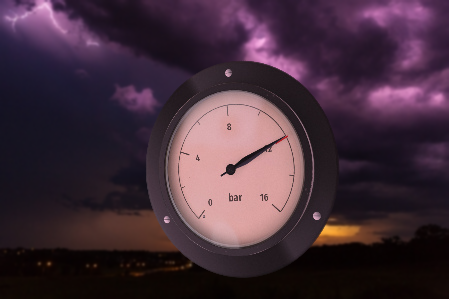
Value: {"value": 12, "unit": "bar"}
